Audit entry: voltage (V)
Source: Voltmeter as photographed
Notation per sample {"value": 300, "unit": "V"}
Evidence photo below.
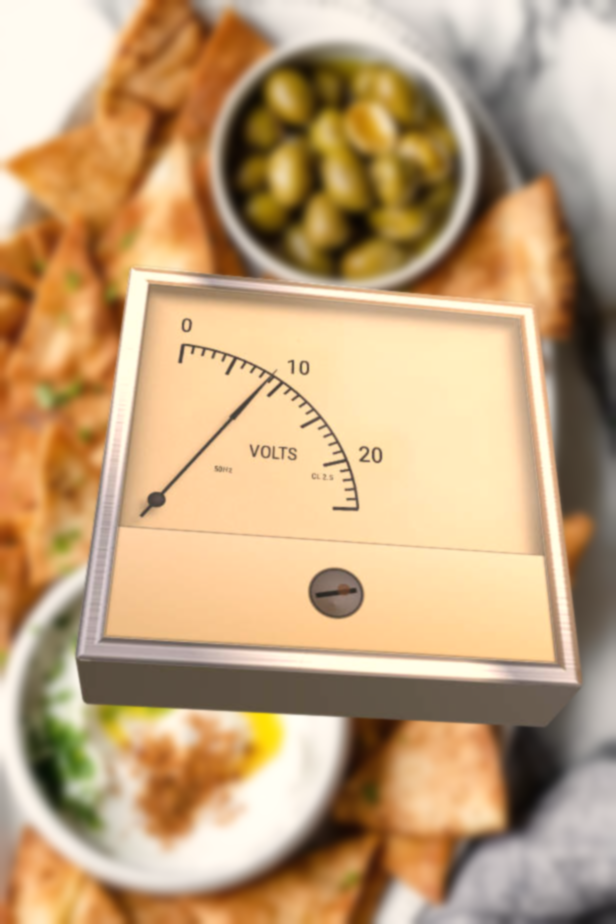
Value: {"value": 9, "unit": "V"}
